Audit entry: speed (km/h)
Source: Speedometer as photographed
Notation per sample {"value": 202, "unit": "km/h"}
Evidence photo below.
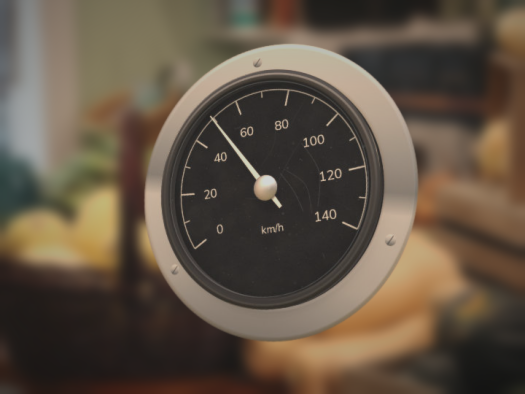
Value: {"value": 50, "unit": "km/h"}
